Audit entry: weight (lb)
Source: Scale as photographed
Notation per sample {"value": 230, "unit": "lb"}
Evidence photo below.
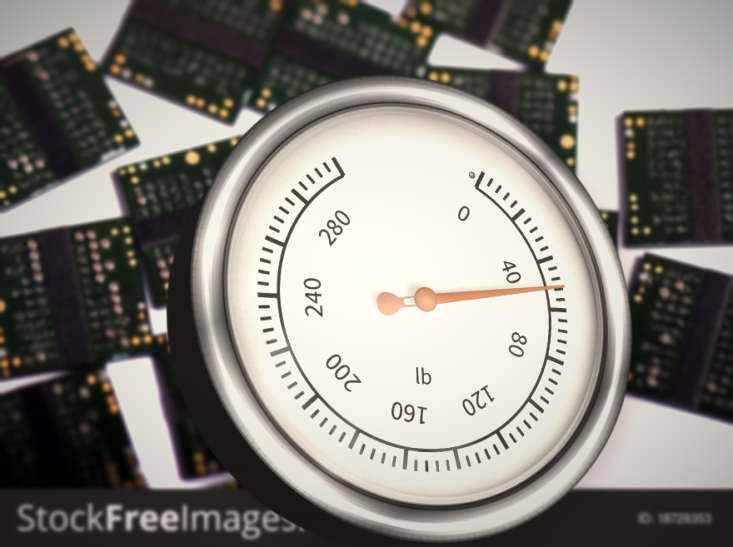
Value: {"value": 52, "unit": "lb"}
